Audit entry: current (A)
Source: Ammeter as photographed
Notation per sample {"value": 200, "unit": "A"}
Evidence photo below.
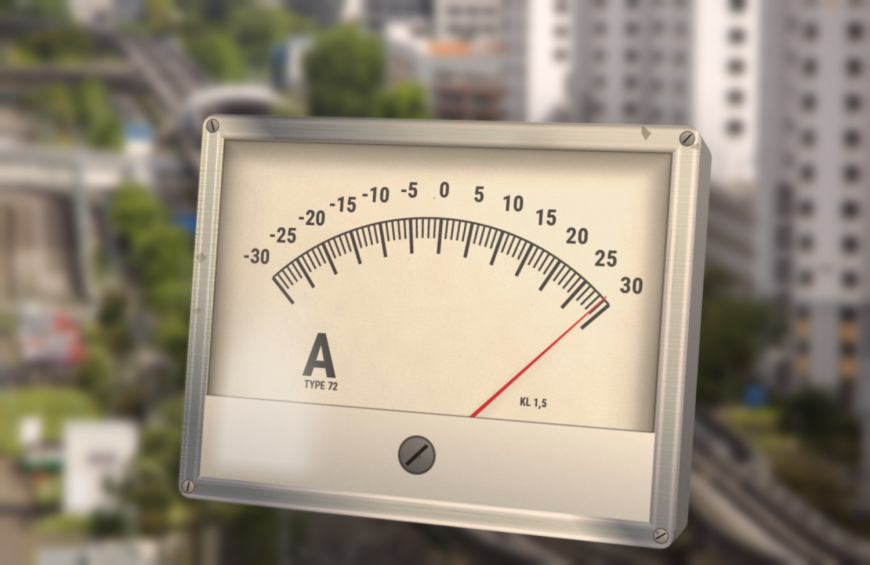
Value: {"value": 29, "unit": "A"}
